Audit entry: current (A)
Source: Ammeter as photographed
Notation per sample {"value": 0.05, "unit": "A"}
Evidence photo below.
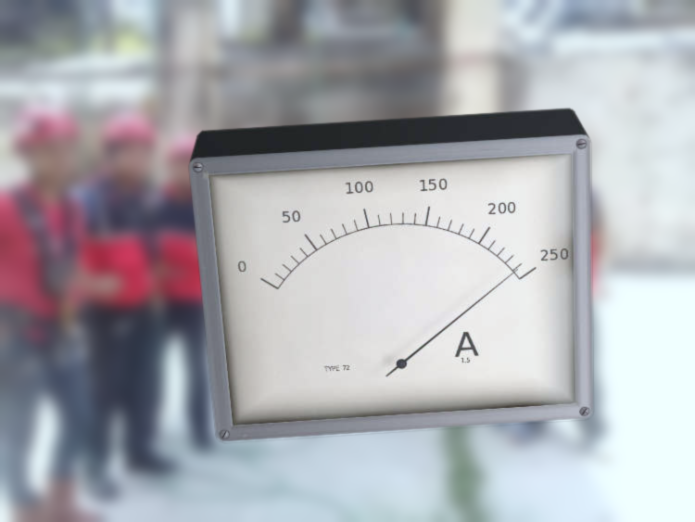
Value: {"value": 240, "unit": "A"}
